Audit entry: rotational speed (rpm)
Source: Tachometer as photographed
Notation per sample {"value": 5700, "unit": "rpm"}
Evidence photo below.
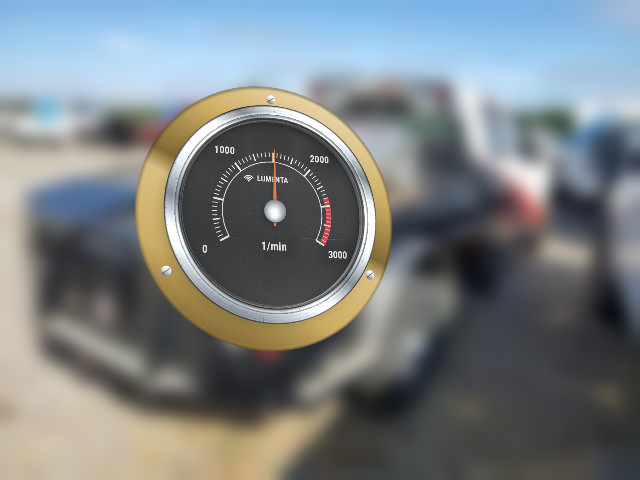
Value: {"value": 1500, "unit": "rpm"}
